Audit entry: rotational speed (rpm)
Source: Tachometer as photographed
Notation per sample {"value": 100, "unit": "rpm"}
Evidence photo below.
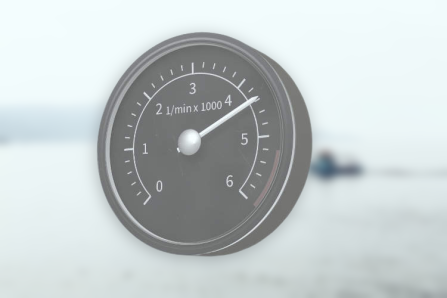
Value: {"value": 4400, "unit": "rpm"}
